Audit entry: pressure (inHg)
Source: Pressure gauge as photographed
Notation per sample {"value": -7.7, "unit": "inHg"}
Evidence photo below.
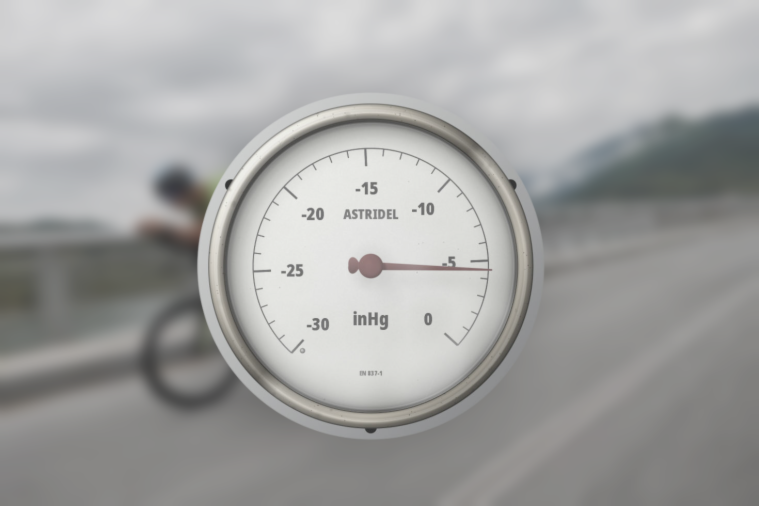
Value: {"value": -4.5, "unit": "inHg"}
